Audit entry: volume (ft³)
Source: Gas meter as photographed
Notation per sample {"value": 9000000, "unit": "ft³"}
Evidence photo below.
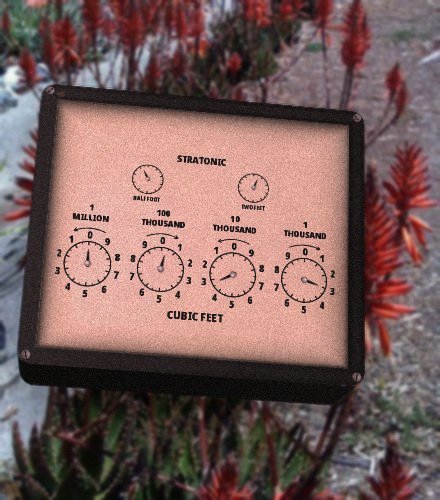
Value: {"value": 3300, "unit": "ft³"}
